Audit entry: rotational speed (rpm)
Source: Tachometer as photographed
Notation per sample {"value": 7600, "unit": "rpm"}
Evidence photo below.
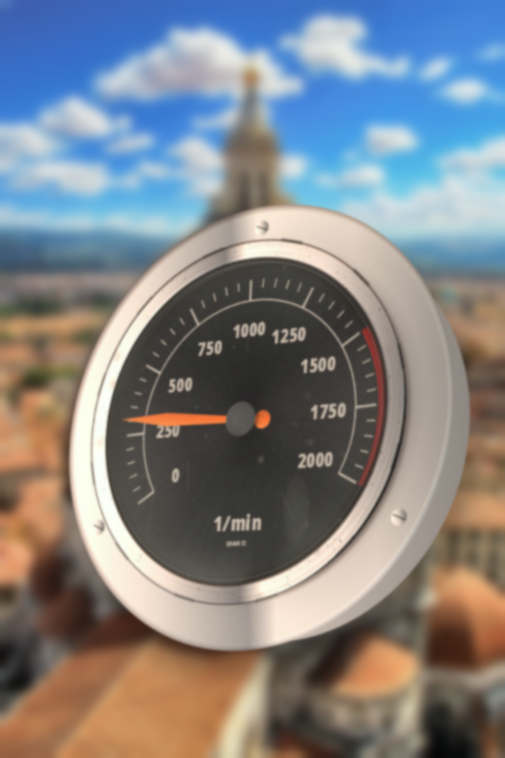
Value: {"value": 300, "unit": "rpm"}
